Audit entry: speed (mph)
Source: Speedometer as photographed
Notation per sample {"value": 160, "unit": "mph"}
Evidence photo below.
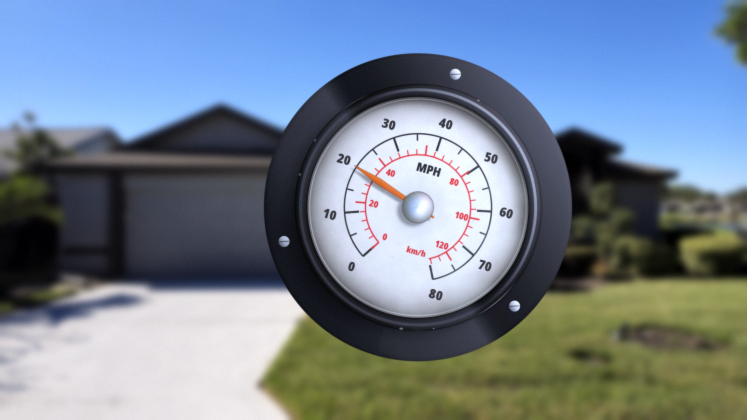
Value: {"value": 20, "unit": "mph"}
